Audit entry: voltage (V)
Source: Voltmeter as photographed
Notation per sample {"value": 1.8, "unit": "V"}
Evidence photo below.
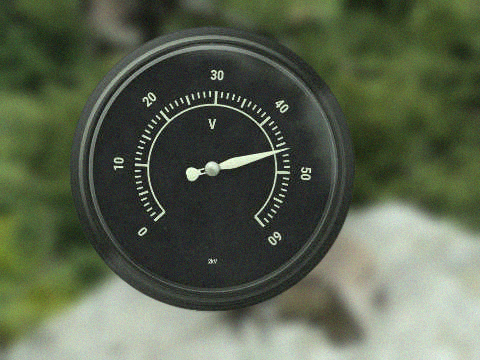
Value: {"value": 46, "unit": "V"}
